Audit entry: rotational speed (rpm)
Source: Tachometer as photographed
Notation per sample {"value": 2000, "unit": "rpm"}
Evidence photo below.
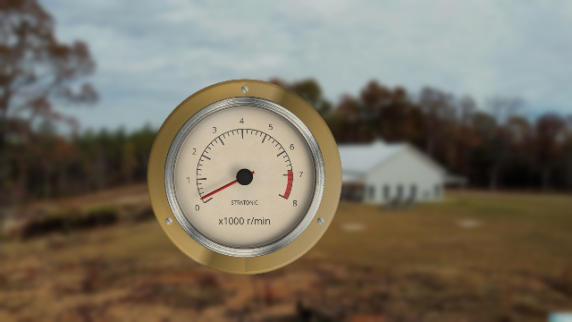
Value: {"value": 200, "unit": "rpm"}
